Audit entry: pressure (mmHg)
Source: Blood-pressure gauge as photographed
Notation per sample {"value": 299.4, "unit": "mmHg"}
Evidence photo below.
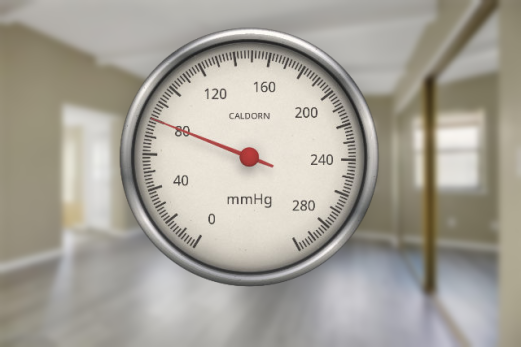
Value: {"value": 80, "unit": "mmHg"}
